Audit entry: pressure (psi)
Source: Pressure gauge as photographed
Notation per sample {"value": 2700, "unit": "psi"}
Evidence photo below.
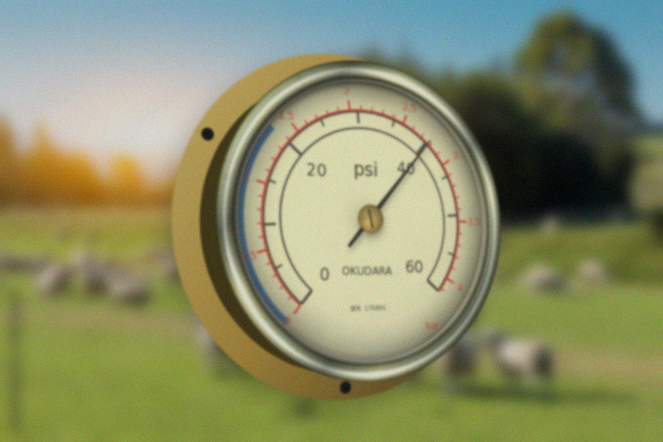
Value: {"value": 40, "unit": "psi"}
